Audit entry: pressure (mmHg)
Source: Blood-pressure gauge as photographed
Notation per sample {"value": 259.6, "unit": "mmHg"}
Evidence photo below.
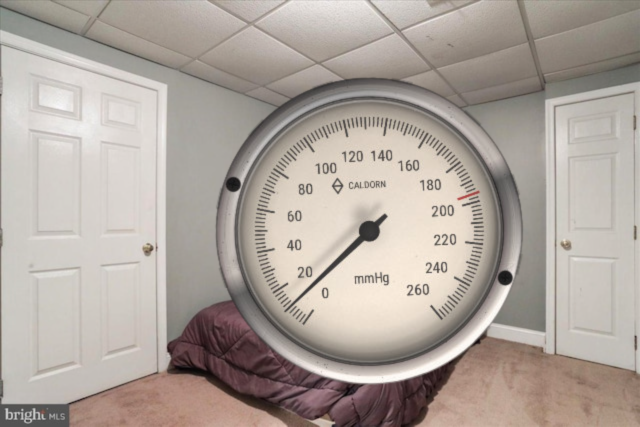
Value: {"value": 10, "unit": "mmHg"}
